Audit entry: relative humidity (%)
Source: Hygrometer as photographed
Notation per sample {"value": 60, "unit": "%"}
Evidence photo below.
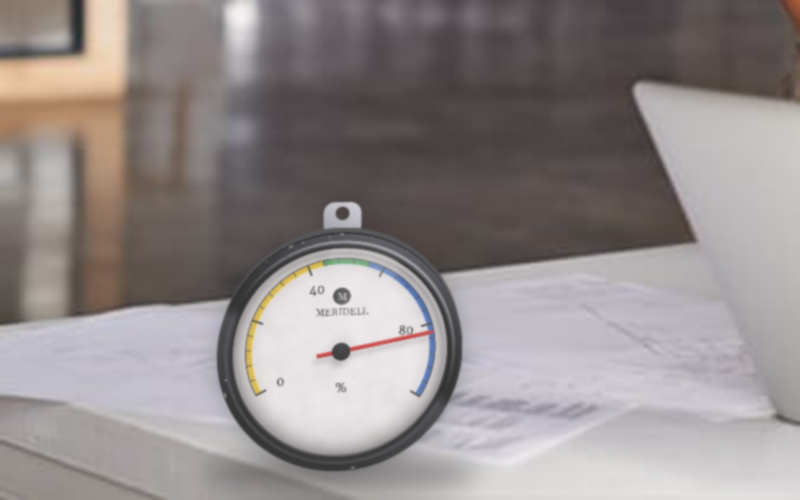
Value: {"value": 82, "unit": "%"}
